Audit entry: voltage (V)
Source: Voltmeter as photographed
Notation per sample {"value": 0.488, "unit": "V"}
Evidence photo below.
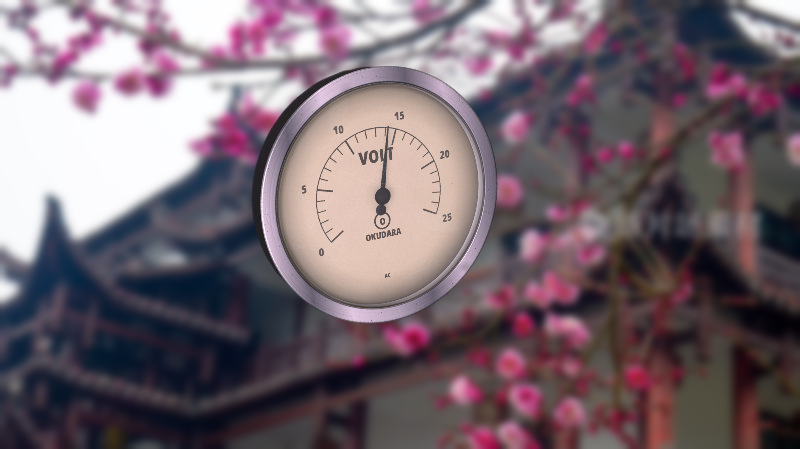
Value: {"value": 14, "unit": "V"}
